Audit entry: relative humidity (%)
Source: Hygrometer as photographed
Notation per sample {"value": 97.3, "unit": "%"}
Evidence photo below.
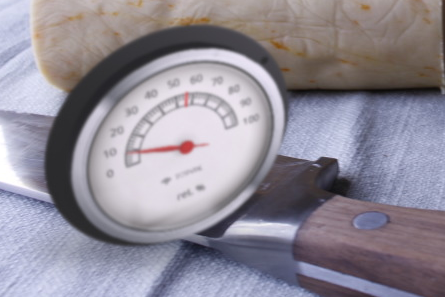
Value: {"value": 10, "unit": "%"}
